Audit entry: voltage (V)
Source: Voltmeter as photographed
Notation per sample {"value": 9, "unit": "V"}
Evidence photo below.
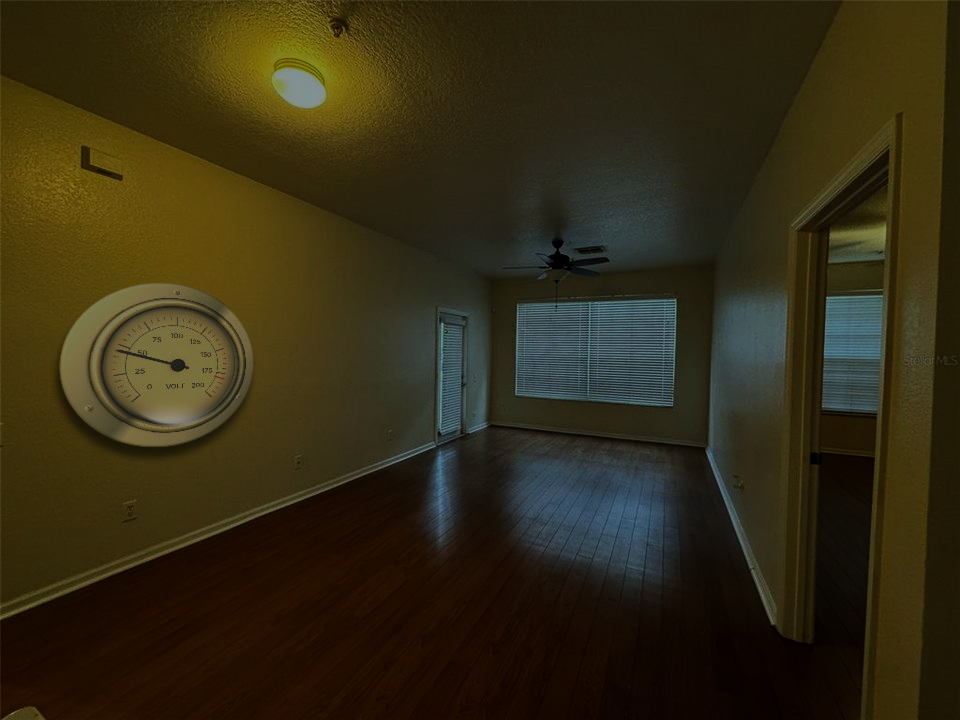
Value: {"value": 45, "unit": "V"}
